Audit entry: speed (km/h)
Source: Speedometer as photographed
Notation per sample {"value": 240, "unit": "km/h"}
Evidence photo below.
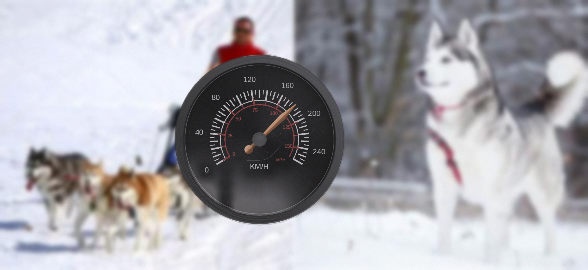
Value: {"value": 180, "unit": "km/h"}
